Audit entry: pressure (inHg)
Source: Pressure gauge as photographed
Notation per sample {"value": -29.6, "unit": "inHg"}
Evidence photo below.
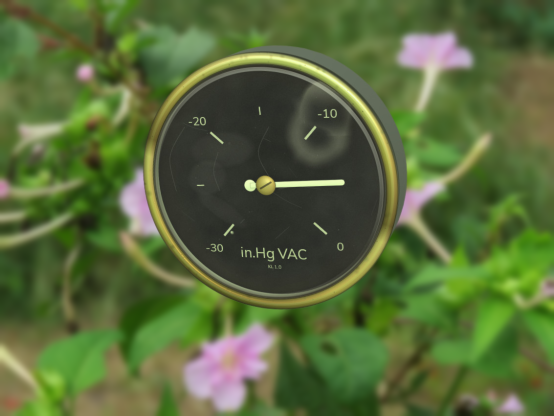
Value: {"value": -5, "unit": "inHg"}
